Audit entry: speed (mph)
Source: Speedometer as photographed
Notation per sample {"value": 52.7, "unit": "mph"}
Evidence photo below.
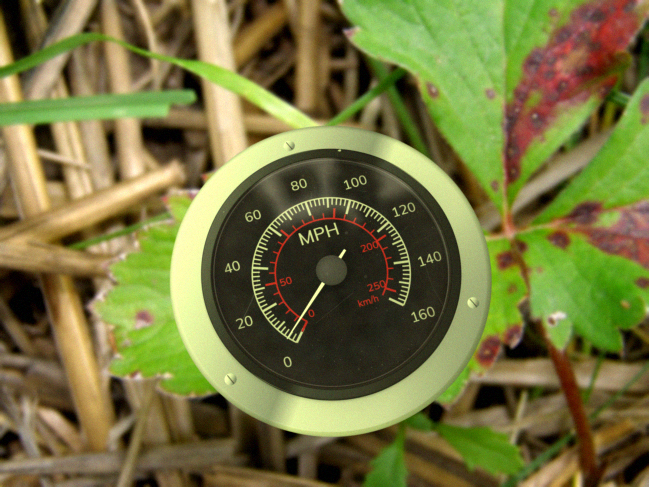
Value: {"value": 4, "unit": "mph"}
